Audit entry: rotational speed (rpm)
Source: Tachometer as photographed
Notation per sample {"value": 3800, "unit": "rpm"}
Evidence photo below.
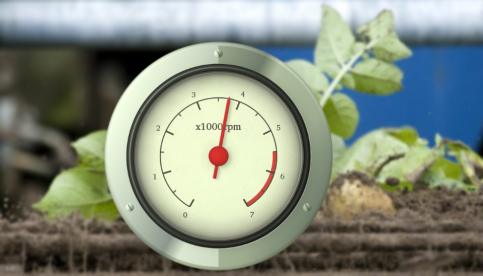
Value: {"value": 3750, "unit": "rpm"}
